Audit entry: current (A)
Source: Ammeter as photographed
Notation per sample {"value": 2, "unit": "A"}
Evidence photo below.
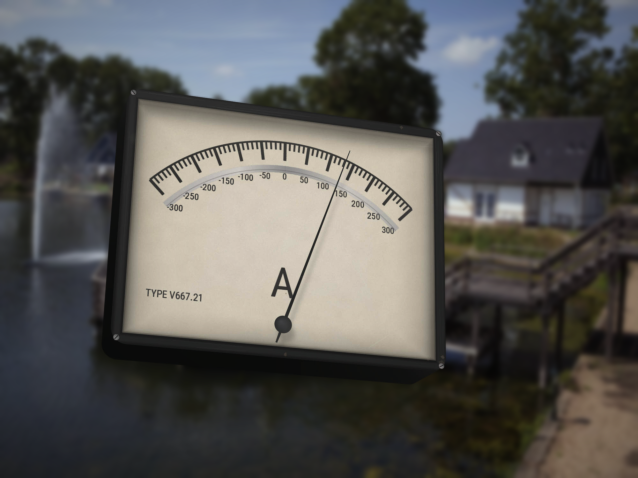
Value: {"value": 130, "unit": "A"}
